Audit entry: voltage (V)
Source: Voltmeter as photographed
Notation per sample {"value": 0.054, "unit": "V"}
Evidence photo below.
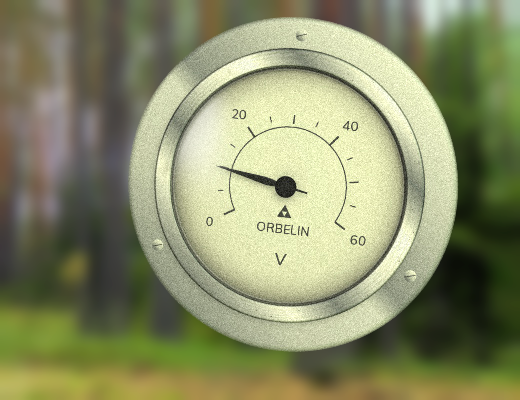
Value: {"value": 10, "unit": "V"}
